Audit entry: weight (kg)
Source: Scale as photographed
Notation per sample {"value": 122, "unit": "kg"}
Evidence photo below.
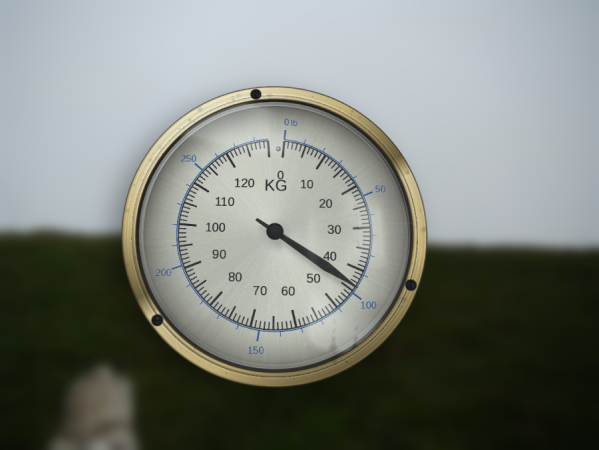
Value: {"value": 44, "unit": "kg"}
